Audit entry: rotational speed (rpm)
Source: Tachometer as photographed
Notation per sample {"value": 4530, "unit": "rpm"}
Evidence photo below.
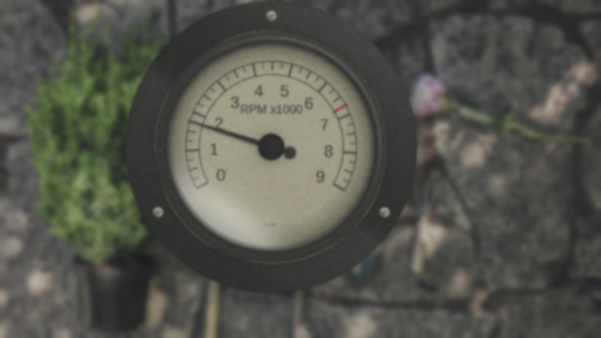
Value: {"value": 1750, "unit": "rpm"}
